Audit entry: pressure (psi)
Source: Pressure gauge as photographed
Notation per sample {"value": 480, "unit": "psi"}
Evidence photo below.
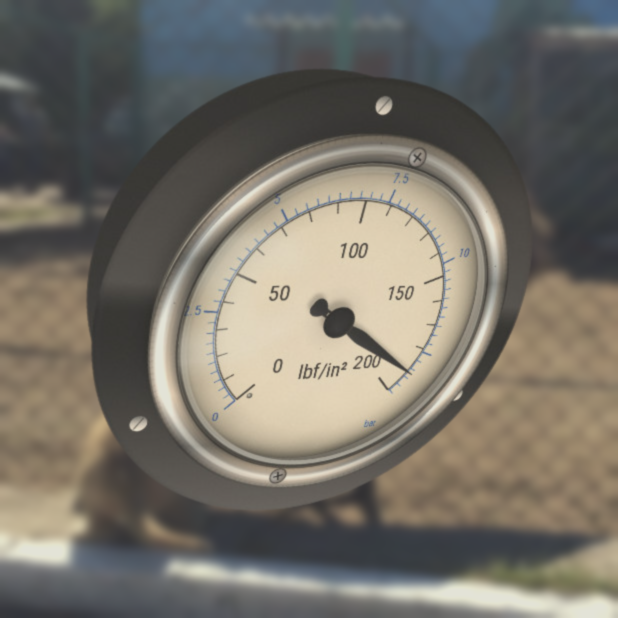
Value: {"value": 190, "unit": "psi"}
